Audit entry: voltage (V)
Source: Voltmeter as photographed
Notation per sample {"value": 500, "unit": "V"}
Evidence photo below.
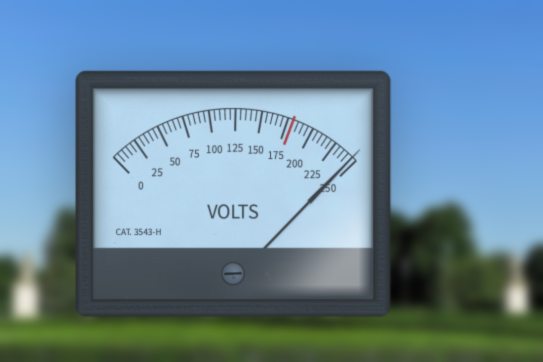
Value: {"value": 245, "unit": "V"}
